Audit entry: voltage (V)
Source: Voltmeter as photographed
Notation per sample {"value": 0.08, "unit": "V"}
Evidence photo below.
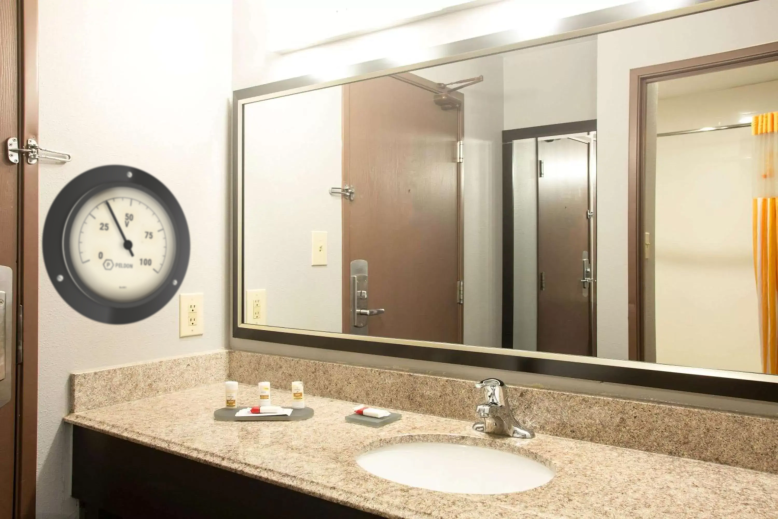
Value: {"value": 35, "unit": "V"}
